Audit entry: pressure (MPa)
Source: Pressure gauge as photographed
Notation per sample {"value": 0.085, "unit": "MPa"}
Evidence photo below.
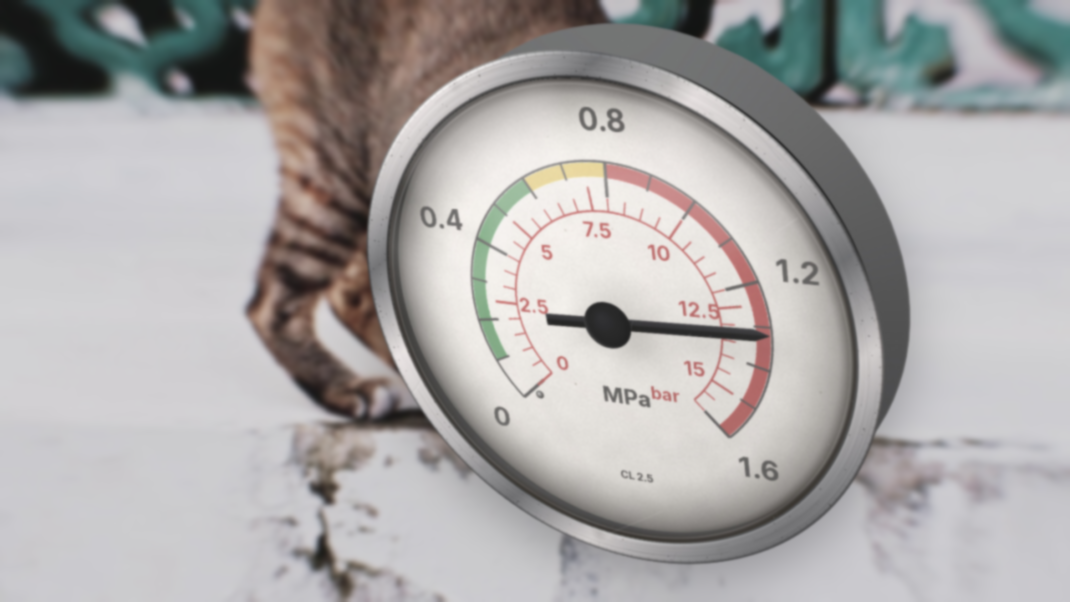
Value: {"value": 1.3, "unit": "MPa"}
